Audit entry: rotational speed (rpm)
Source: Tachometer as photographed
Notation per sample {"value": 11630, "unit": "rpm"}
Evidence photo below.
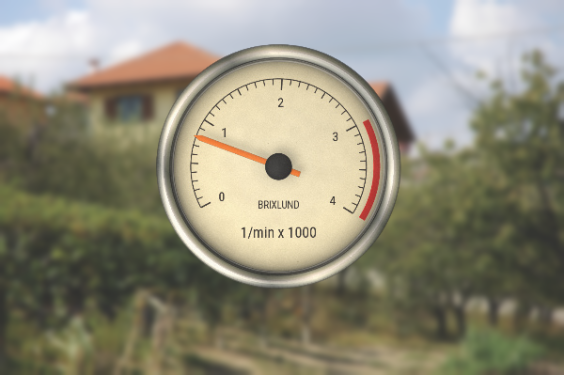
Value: {"value": 800, "unit": "rpm"}
